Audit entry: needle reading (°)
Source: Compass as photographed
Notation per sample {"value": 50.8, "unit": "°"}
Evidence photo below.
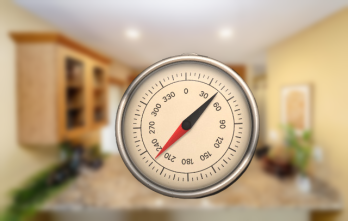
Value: {"value": 225, "unit": "°"}
